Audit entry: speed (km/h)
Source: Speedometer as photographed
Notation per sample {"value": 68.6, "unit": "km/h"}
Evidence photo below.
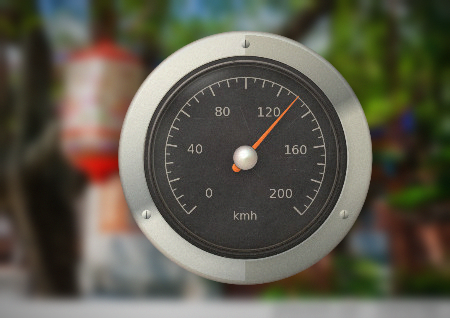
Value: {"value": 130, "unit": "km/h"}
